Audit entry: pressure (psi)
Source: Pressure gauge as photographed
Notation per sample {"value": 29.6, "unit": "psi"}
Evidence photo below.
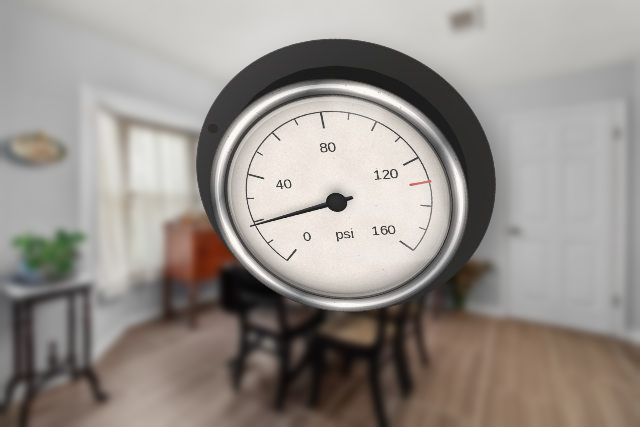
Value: {"value": 20, "unit": "psi"}
